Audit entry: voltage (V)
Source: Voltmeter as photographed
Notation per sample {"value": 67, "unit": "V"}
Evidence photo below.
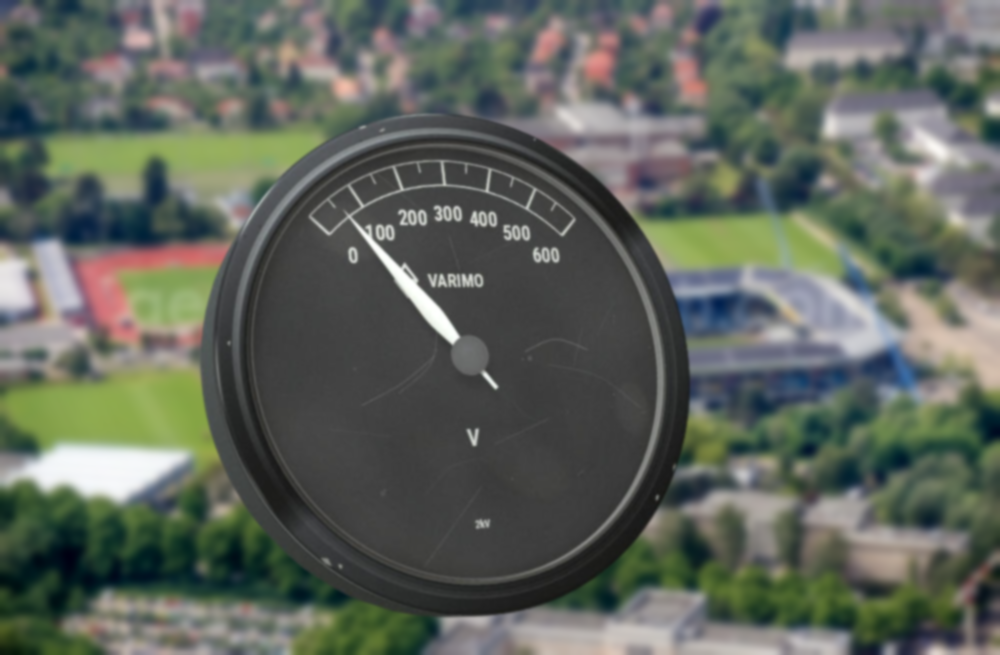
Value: {"value": 50, "unit": "V"}
